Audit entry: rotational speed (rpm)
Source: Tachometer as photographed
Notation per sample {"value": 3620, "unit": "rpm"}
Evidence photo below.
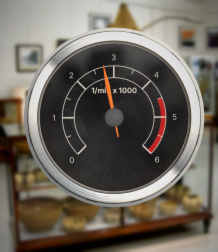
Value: {"value": 2750, "unit": "rpm"}
